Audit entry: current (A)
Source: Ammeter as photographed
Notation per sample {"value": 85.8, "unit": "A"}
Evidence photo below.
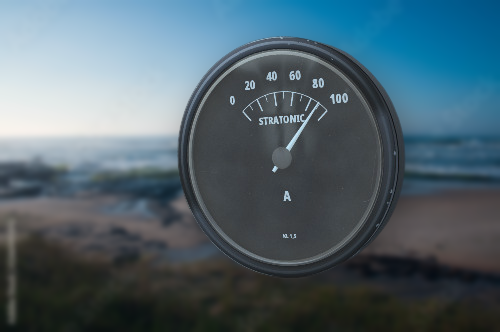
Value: {"value": 90, "unit": "A"}
